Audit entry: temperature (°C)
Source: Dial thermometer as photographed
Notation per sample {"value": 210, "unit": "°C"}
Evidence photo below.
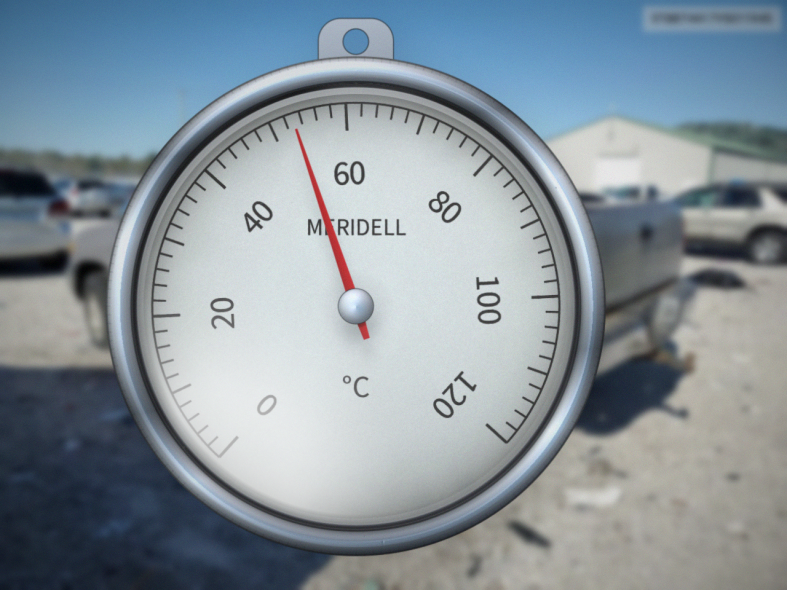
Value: {"value": 53, "unit": "°C"}
